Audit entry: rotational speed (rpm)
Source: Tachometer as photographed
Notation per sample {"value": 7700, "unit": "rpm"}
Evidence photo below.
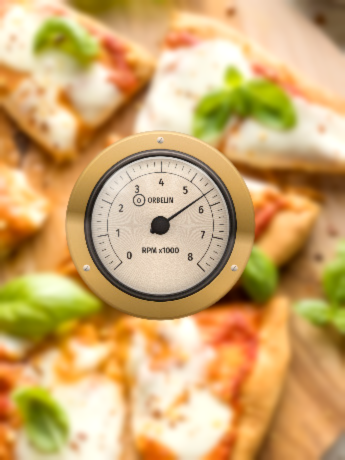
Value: {"value": 5600, "unit": "rpm"}
